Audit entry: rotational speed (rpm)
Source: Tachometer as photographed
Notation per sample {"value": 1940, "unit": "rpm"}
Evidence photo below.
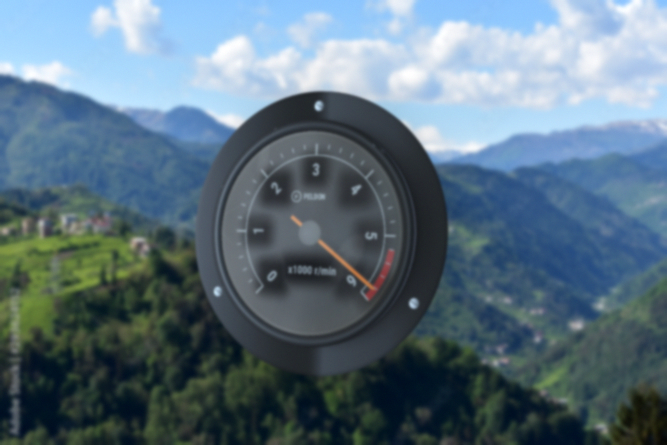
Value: {"value": 5800, "unit": "rpm"}
